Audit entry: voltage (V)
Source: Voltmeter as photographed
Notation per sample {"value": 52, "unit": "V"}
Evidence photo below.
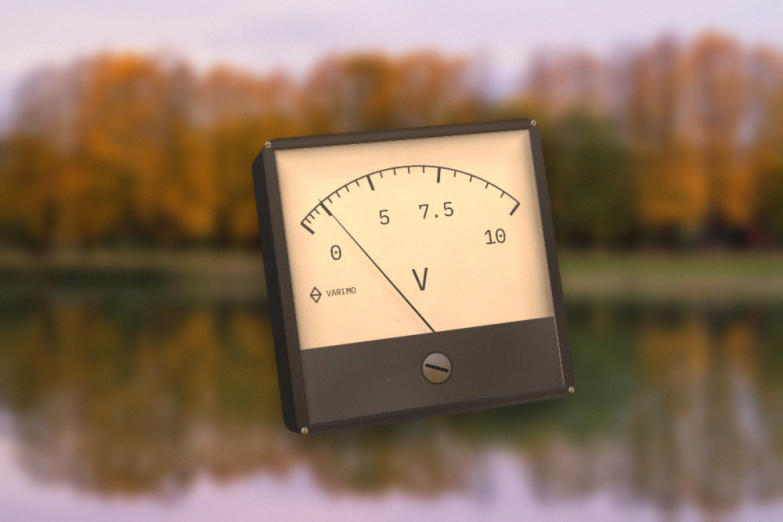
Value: {"value": 2.5, "unit": "V"}
